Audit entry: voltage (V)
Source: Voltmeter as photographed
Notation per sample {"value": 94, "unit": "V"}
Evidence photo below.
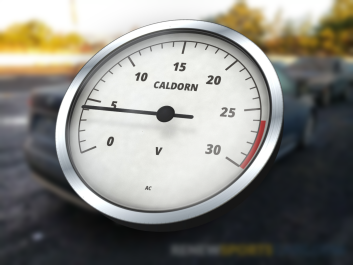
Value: {"value": 4, "unit": "V"}
